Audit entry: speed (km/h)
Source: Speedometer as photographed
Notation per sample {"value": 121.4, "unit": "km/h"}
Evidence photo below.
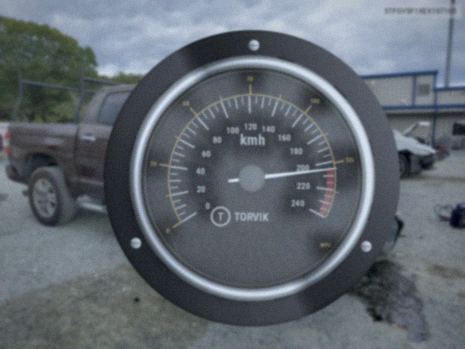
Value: {"value": 205, "unit": "km/h"}
